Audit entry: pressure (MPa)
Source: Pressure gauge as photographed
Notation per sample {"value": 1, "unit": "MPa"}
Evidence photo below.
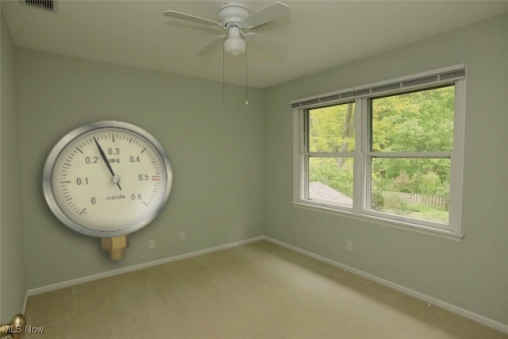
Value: {"value": 0.25, "unit": "MPa"}
